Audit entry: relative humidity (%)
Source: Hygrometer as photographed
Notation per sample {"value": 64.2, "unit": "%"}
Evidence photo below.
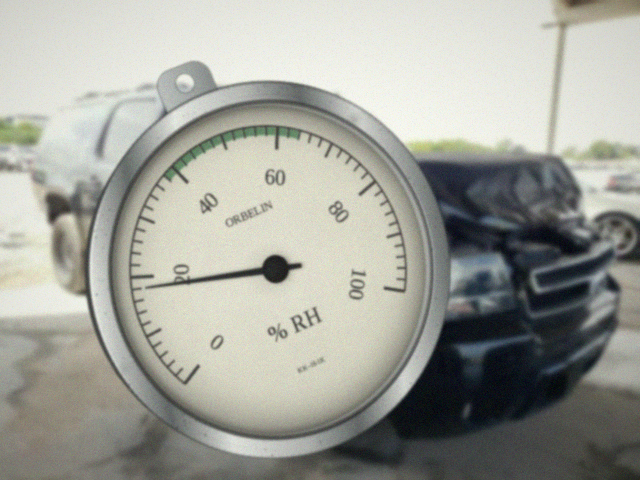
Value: {"value": 18, "unit": "%"}
